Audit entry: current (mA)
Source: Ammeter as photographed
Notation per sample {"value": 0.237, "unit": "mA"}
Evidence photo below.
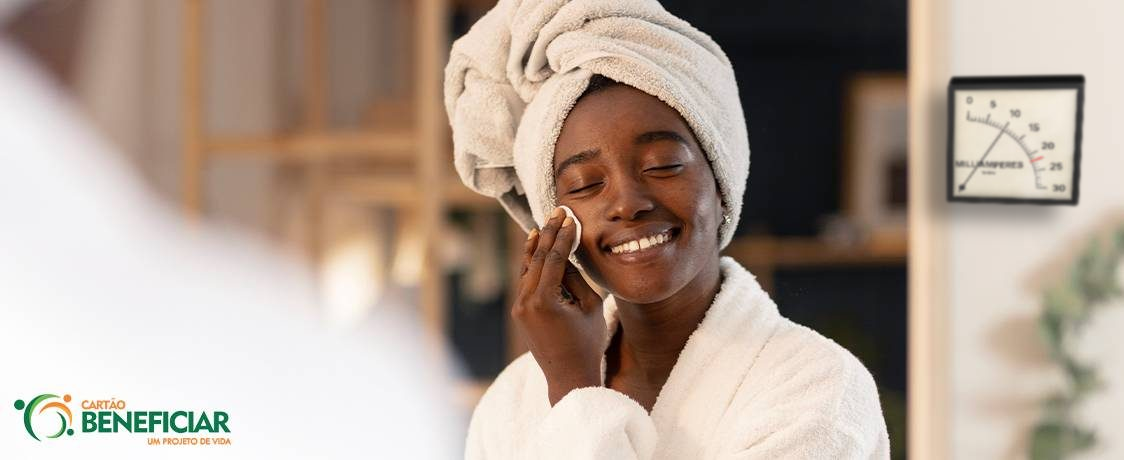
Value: {"value": 10, "unit": "mA"}
